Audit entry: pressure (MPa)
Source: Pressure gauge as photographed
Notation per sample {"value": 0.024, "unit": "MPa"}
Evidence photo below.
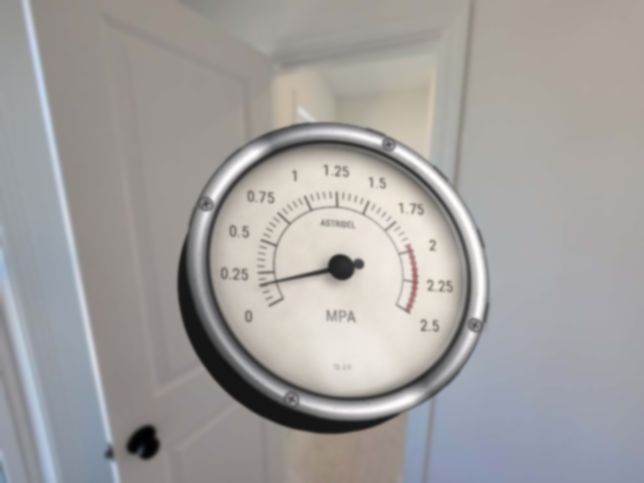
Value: {"value": 0.15, "unit": "MPa"}
